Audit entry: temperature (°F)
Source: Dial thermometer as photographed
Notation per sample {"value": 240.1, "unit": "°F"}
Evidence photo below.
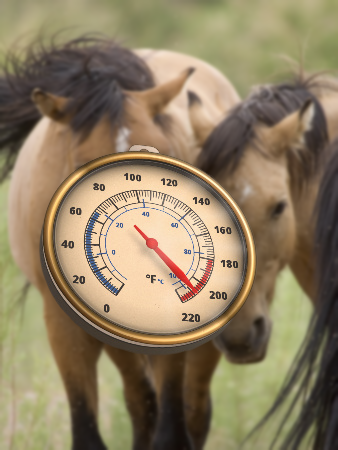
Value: {"value": 210, "unit": "°F"}
